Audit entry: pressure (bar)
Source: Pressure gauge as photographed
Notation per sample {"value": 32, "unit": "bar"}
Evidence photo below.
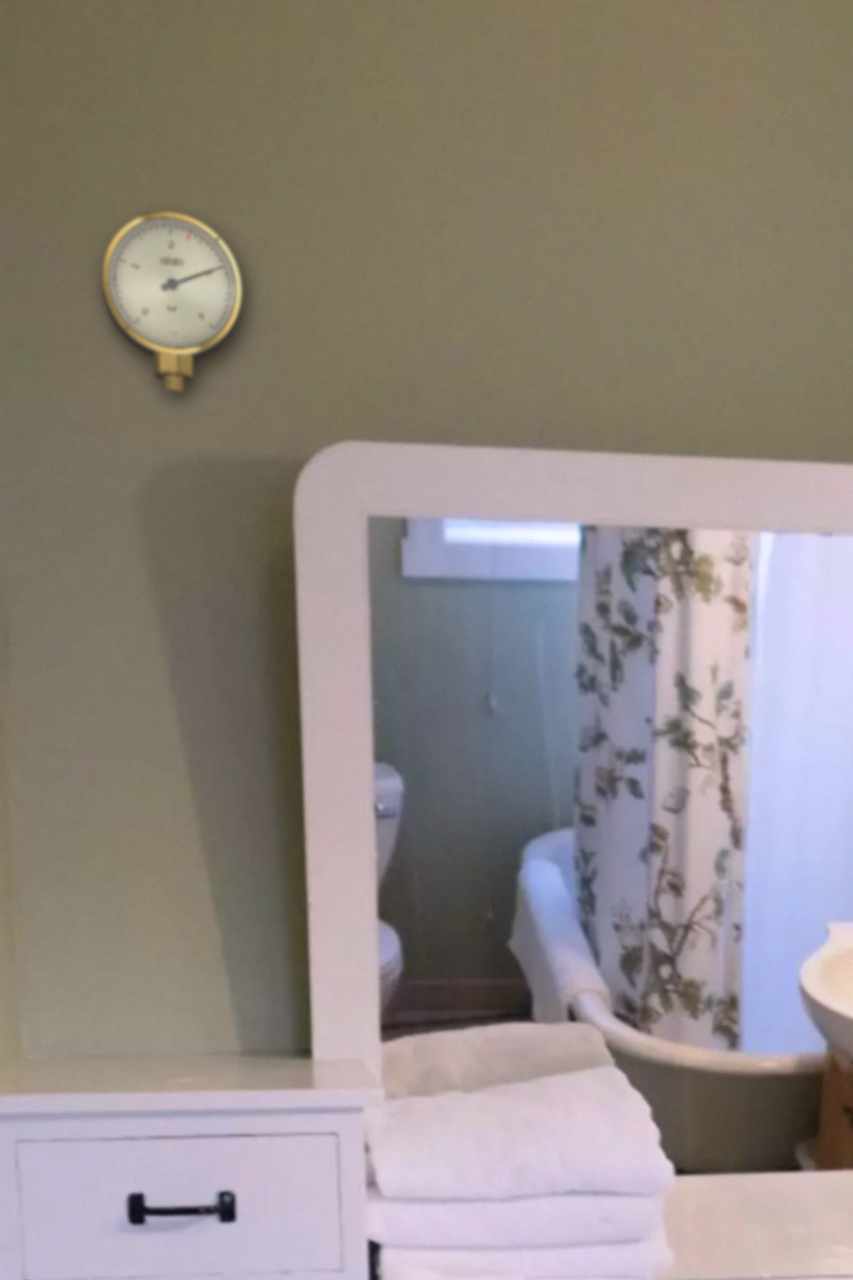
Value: {"value": 3, "unit": "bar"}
